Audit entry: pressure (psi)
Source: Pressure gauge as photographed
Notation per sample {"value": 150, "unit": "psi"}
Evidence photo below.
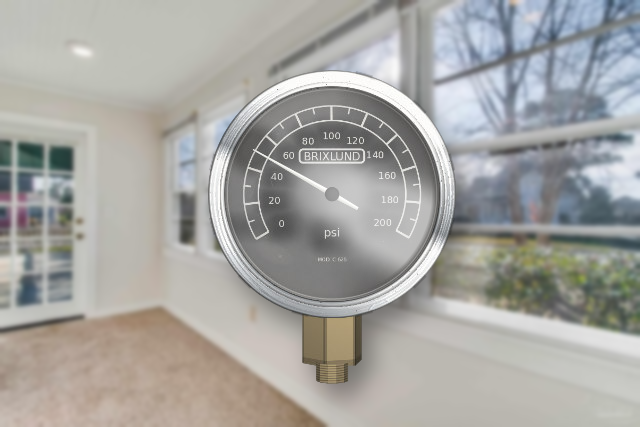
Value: {"value": 50, "unit": "psi"}
